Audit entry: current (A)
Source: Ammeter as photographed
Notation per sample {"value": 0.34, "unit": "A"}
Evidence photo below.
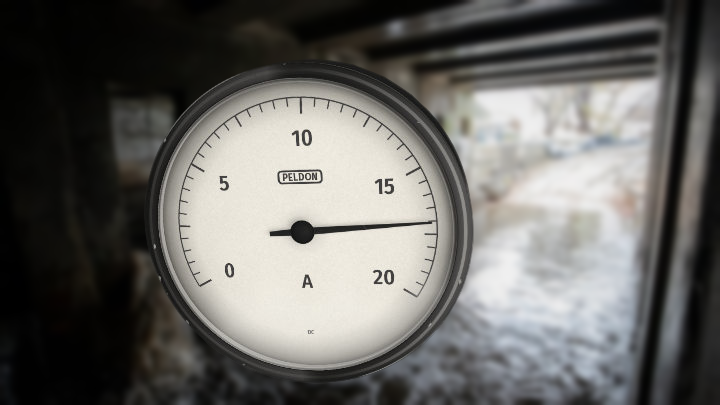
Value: {"value": 17, "unit": "A"}
